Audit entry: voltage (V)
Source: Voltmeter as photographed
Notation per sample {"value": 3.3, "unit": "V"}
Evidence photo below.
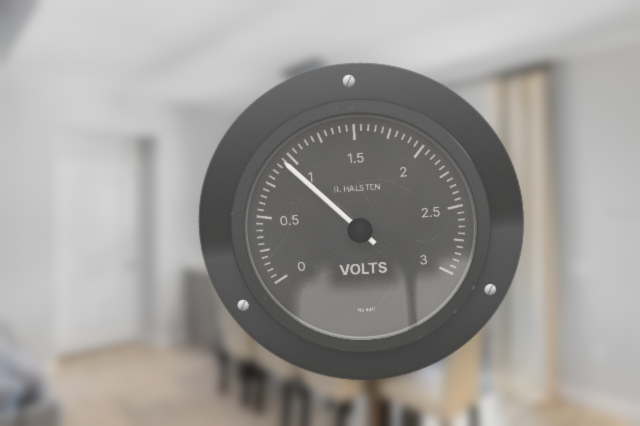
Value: {"value": 0.95, "unit": "V"}
